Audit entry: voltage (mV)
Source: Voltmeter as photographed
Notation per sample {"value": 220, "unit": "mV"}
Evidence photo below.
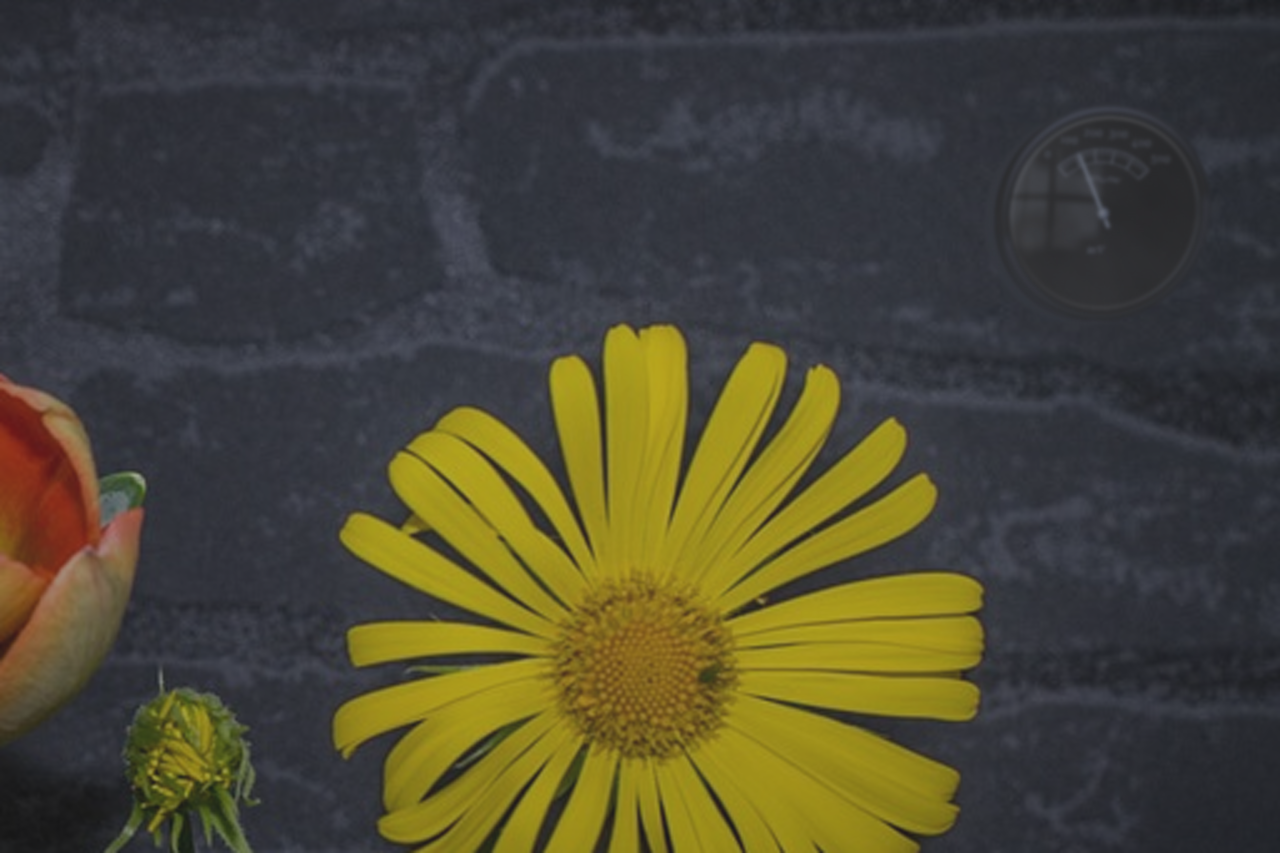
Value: {"value": 100, "unit": "mV"}
